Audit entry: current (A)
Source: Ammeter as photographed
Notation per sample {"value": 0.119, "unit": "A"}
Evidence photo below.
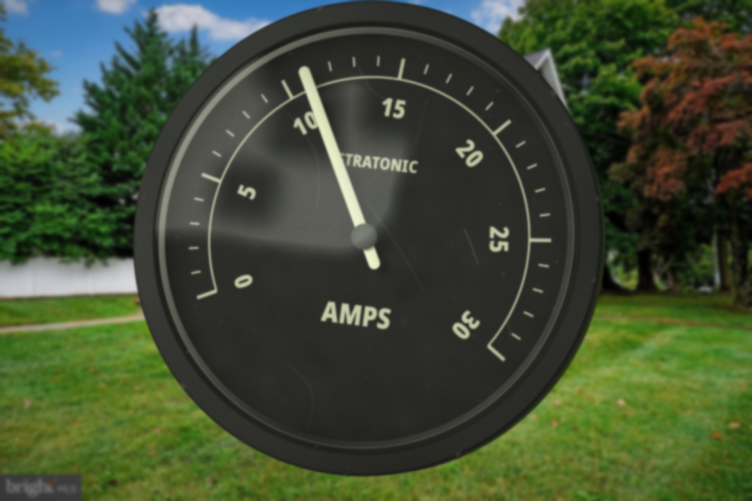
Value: {"value": 11, "unit": "A"}
